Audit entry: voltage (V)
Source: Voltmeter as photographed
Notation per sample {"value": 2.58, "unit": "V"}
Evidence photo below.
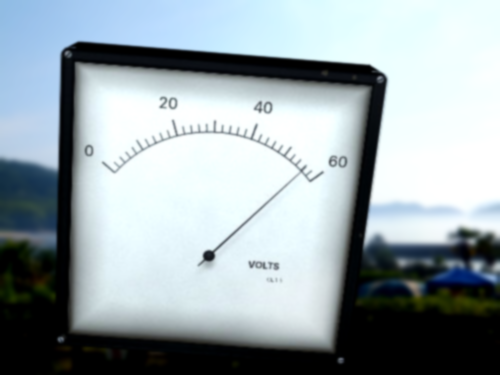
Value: {"value": 56, "unit": "V"}
